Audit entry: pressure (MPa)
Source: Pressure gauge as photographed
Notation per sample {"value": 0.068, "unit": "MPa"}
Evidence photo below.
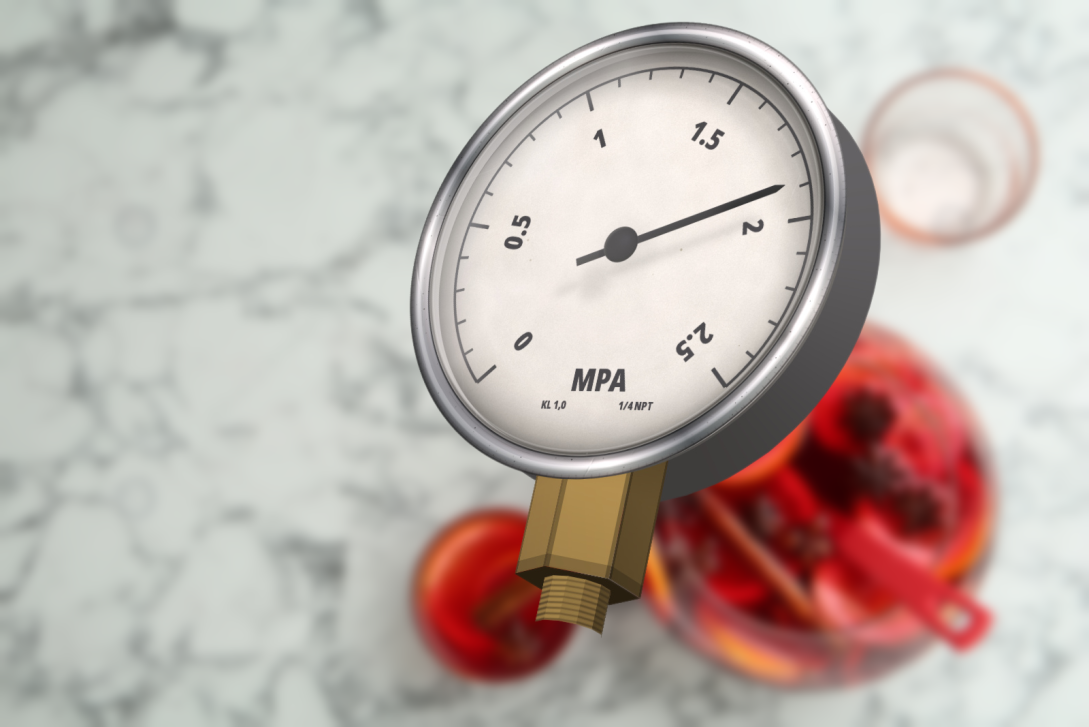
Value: {"value": 1.9, "unit": "MPa"}
